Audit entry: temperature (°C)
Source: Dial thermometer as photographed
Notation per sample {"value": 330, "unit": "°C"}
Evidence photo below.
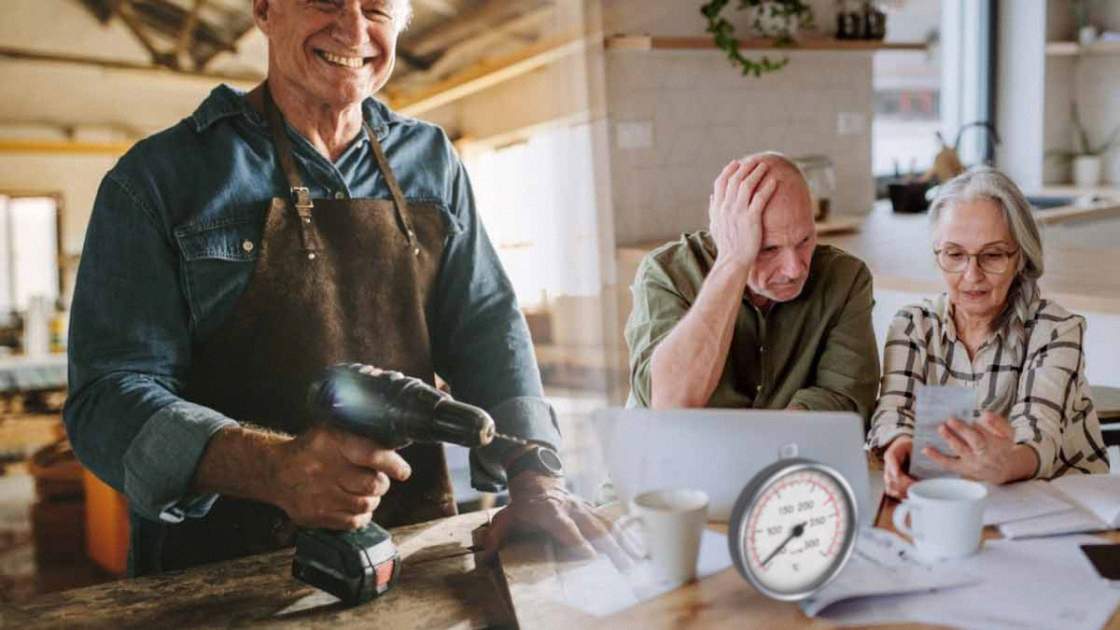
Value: {"value": 60, "unit": "°C"}
